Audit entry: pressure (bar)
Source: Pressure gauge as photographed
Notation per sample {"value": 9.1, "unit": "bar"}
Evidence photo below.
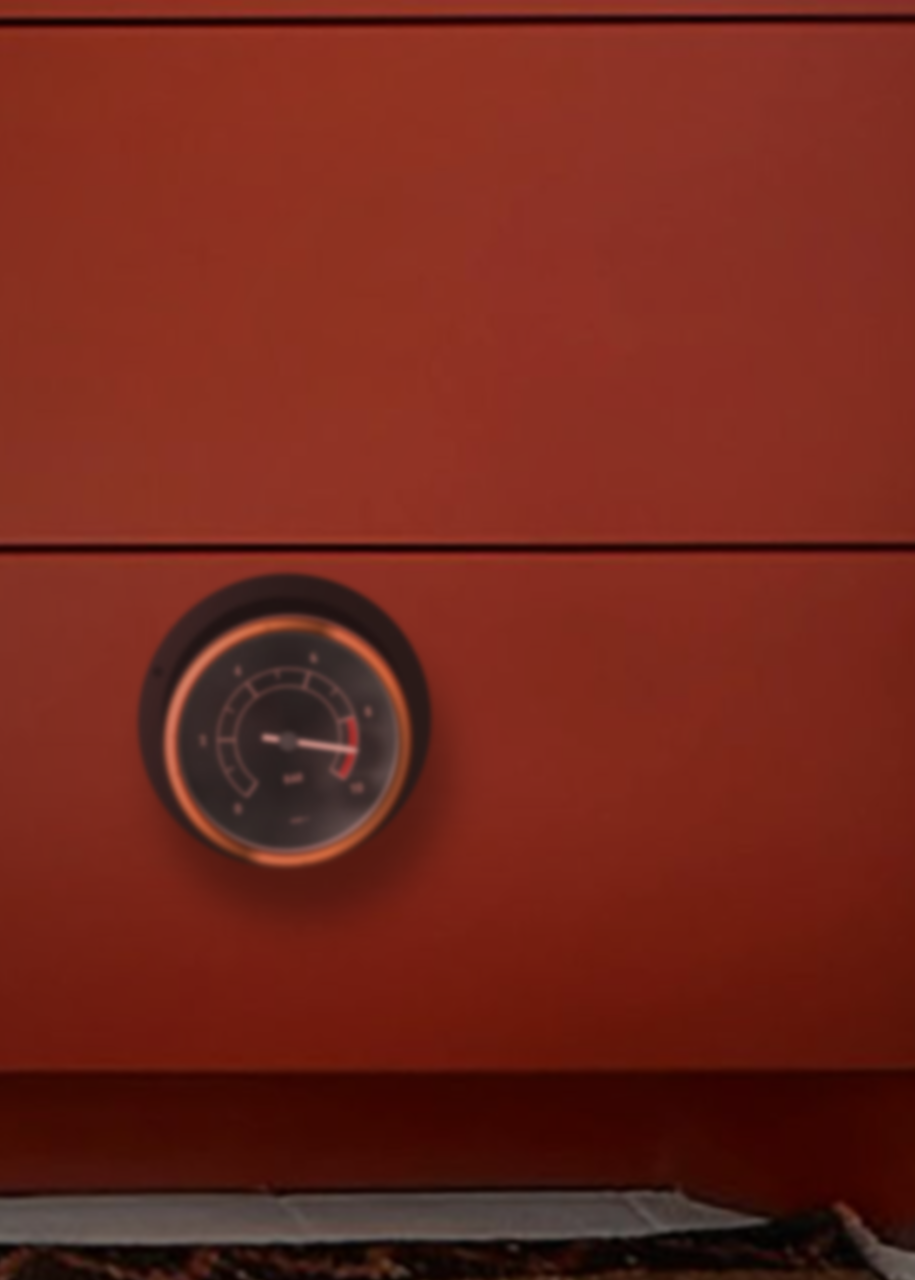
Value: {"value": 9, "unit": "bar"}
